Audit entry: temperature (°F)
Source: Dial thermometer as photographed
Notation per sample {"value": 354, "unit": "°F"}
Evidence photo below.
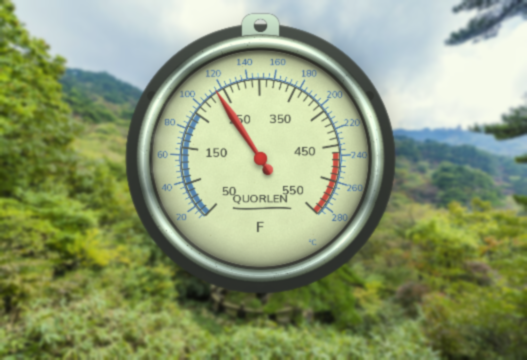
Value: {"value": 240, "unit": "°F"}
